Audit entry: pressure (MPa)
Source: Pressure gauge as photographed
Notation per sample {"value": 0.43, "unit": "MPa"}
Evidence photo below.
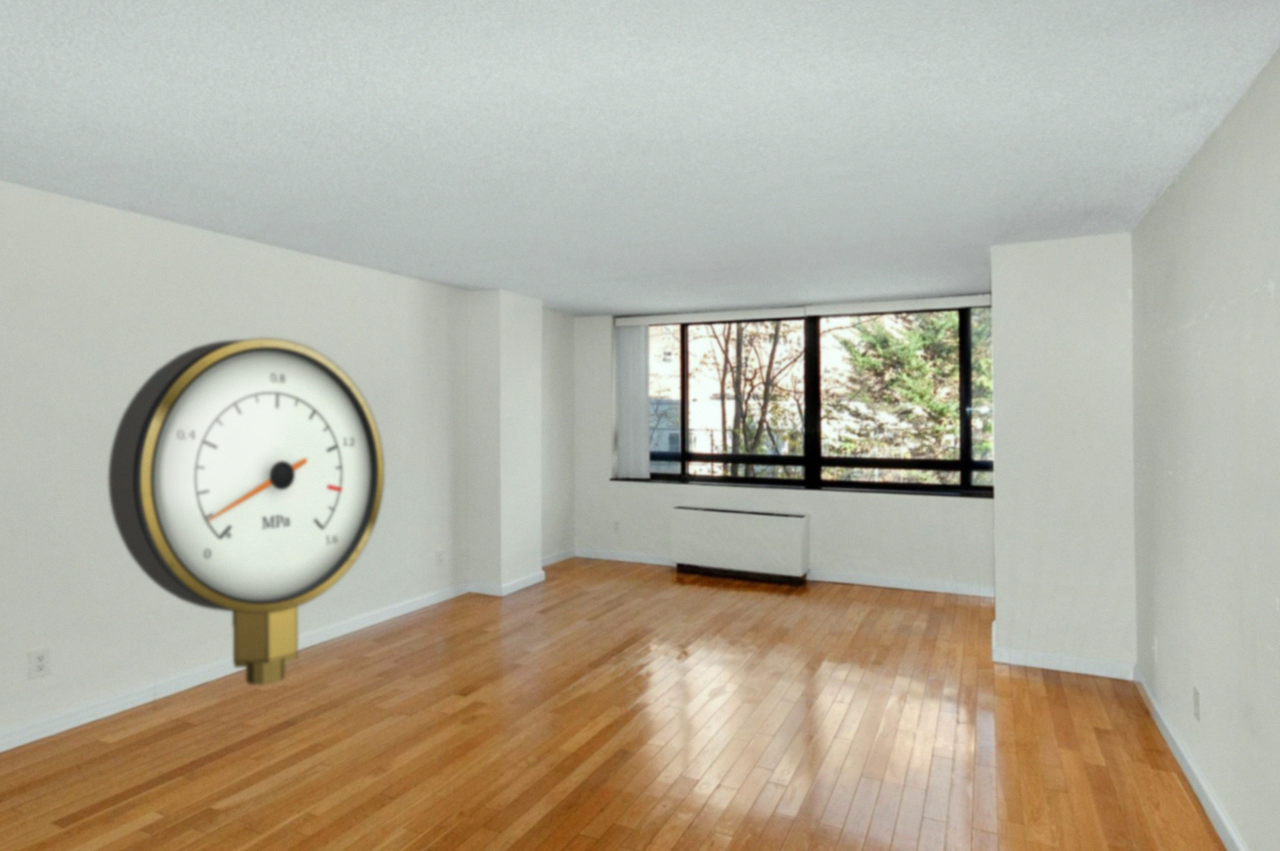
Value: {"value": 0.1, "unit": "MPa"}
